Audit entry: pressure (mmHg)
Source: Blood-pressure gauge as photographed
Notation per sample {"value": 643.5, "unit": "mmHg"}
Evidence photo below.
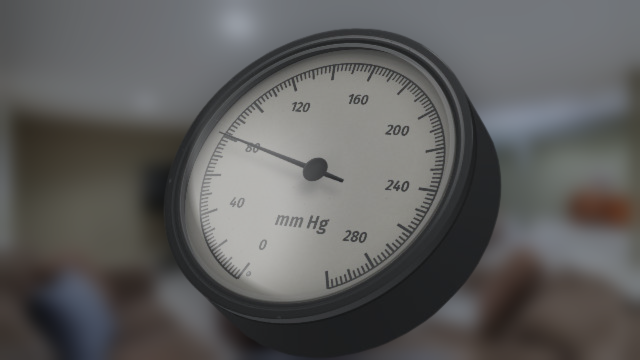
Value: {"value": 80, "unit": "mmHg"}
